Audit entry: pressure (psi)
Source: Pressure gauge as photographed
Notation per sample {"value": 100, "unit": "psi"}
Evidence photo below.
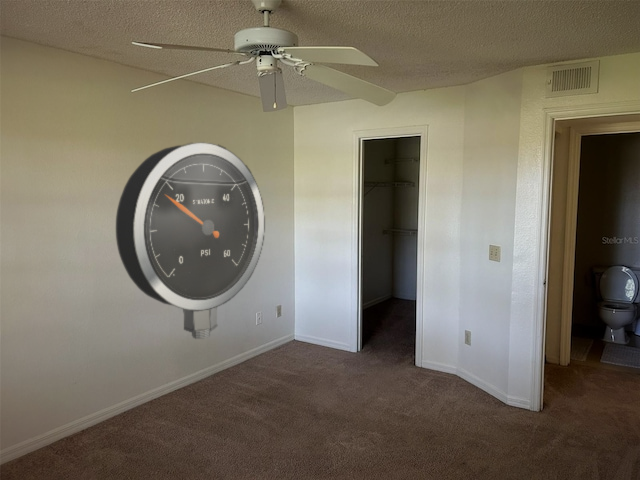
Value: {"value": 17.5, "unit": "psi"}
